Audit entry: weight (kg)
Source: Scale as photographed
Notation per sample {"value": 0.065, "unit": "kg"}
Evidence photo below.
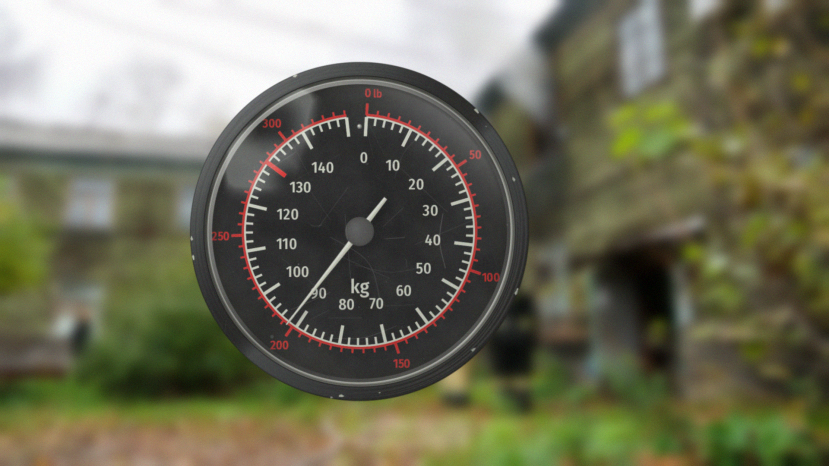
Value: {"value": 92, "unit": "kg"}
